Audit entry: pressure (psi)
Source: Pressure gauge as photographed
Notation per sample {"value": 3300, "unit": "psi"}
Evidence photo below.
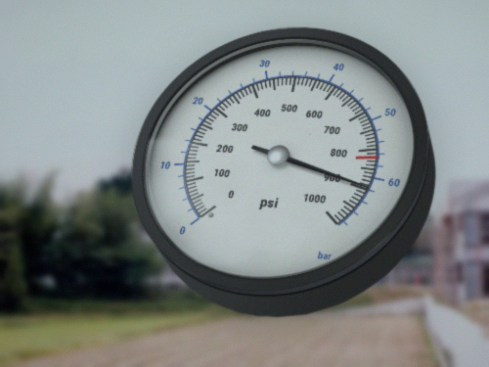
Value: {"value": 900, "unit": "psi"}
